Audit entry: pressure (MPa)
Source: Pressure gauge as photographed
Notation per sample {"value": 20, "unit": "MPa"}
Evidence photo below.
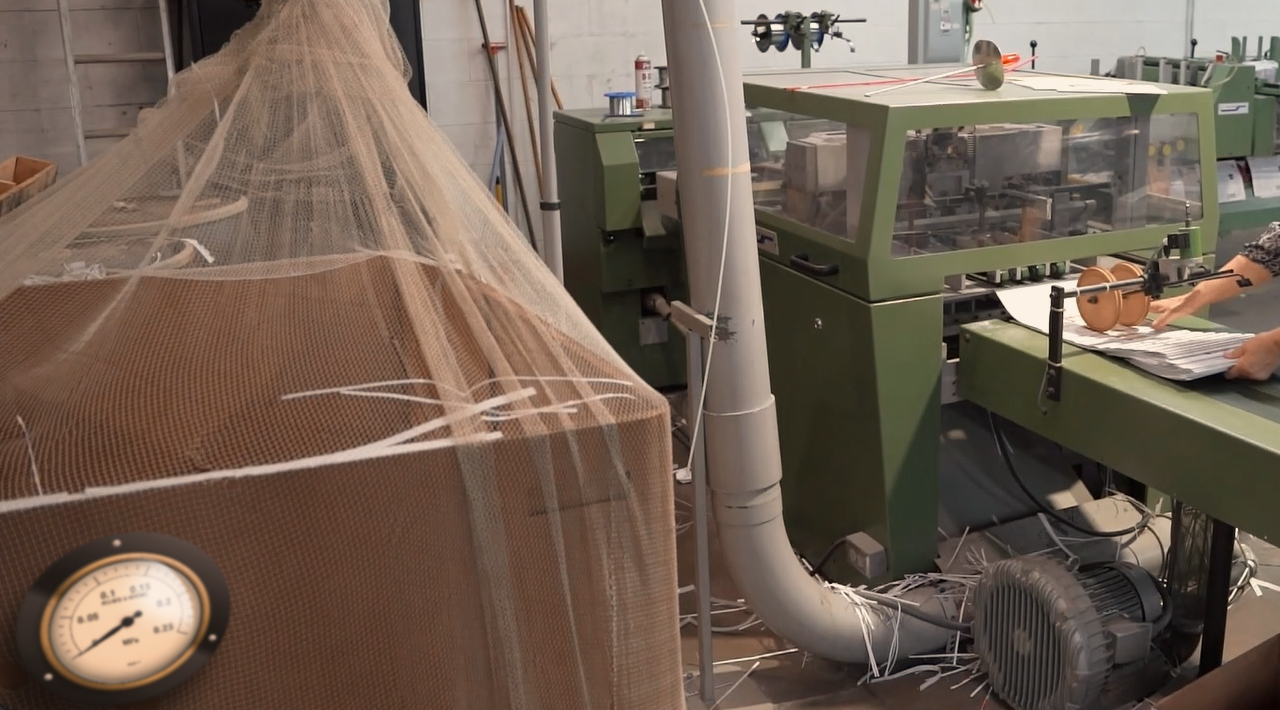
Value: {"value": 0, "unit": "MPa"}
